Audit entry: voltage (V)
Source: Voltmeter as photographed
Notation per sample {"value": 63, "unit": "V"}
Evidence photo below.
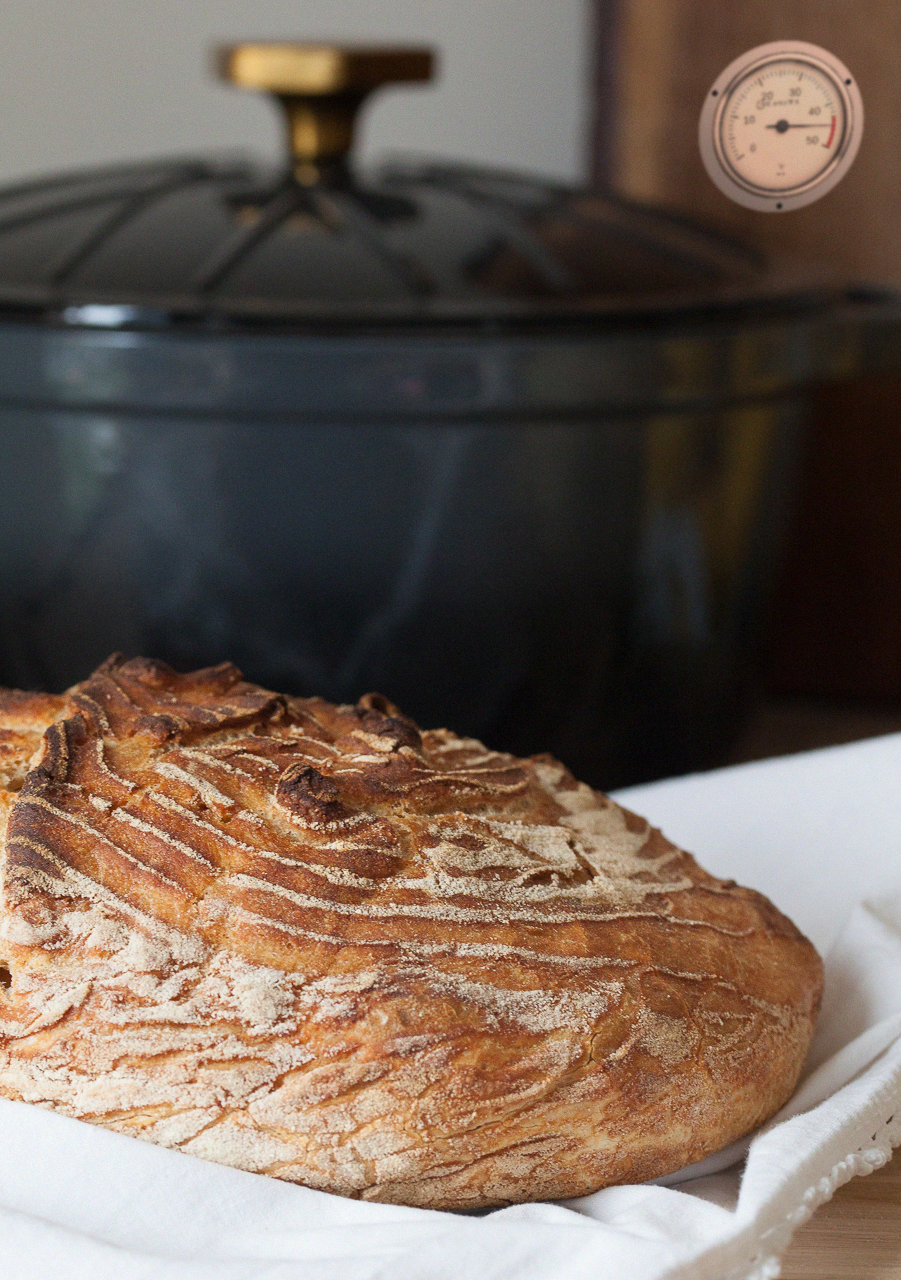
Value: {"value": 45, "unit": "V"}
